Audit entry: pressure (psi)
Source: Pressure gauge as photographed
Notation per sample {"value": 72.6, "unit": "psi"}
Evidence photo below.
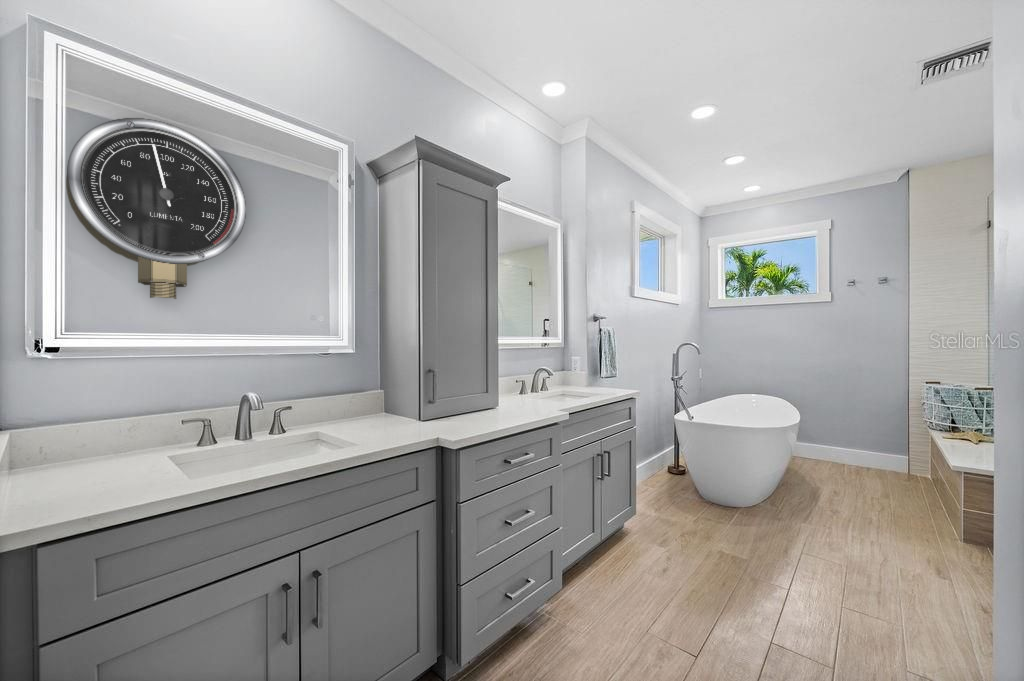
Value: {"value": 90, "unit": "psi"}
